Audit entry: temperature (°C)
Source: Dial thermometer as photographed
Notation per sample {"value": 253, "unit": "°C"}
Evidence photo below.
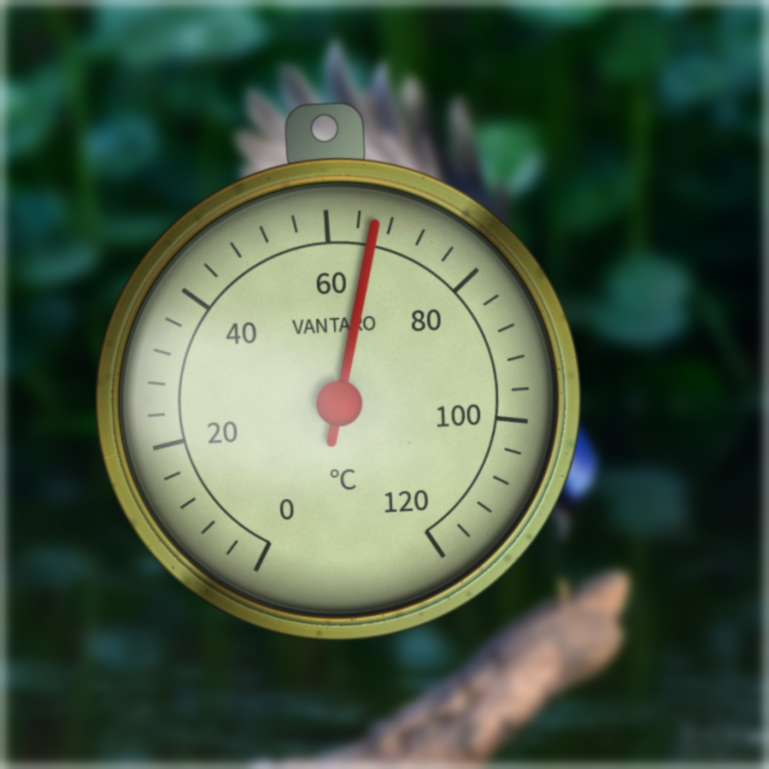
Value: {"value": 66, "unit": "°C"}
